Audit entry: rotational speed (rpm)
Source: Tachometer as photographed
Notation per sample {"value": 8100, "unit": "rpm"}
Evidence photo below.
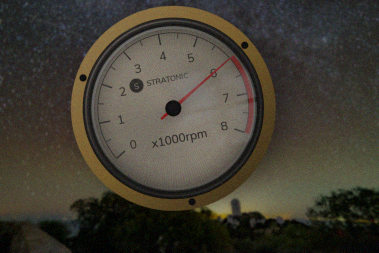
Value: {"value": 6000, "unit": "rpm"}
